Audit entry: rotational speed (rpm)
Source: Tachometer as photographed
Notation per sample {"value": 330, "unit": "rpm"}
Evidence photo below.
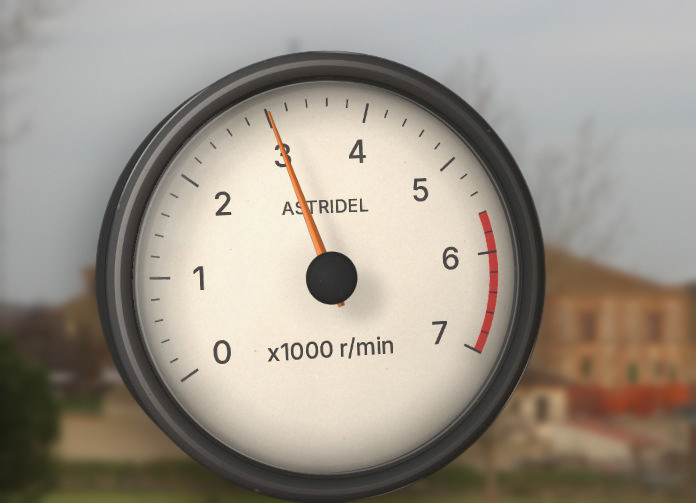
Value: {"value": 3000, "unit": "rpm"}
